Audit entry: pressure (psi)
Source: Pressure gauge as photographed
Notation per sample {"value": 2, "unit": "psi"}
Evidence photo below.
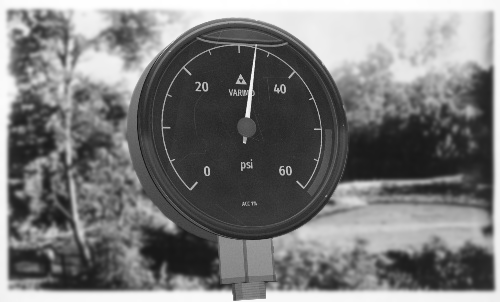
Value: {"value": 32.5, "unit": "psi"}
